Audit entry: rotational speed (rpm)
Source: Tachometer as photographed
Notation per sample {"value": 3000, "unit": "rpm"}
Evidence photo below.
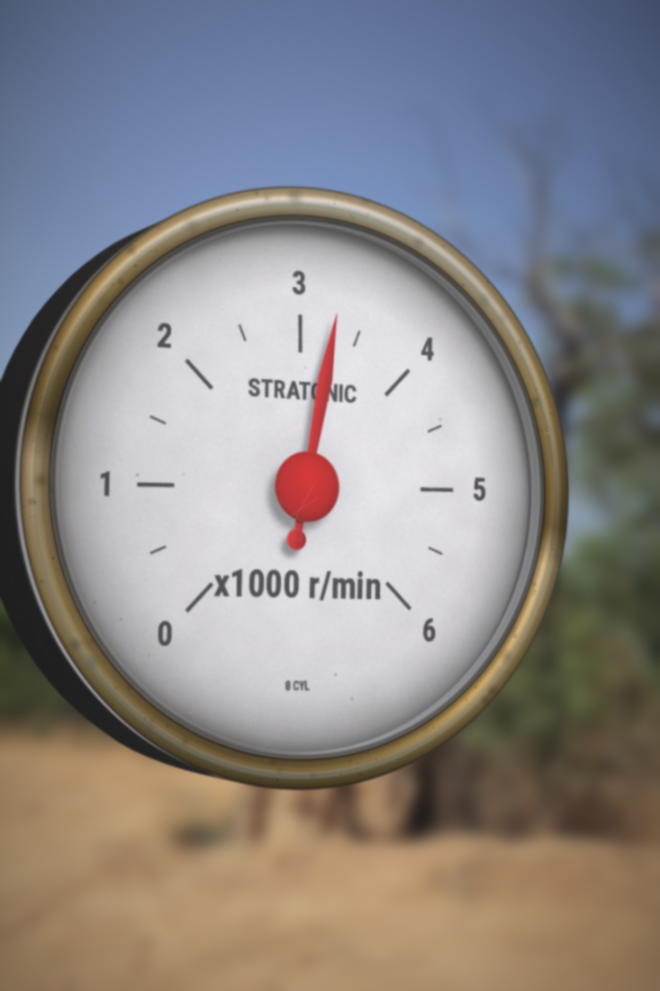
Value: {"value": 3250, "unit": "rpm"}
